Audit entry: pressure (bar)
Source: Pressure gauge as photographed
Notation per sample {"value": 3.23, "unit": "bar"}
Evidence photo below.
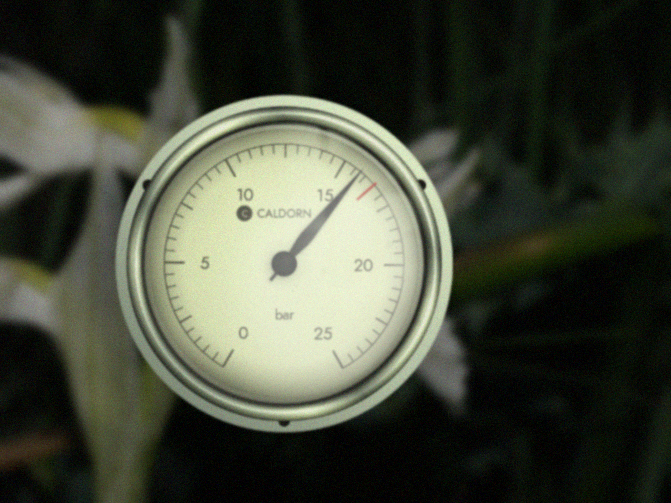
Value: {"value": 15.75, "unit": "bar"}
